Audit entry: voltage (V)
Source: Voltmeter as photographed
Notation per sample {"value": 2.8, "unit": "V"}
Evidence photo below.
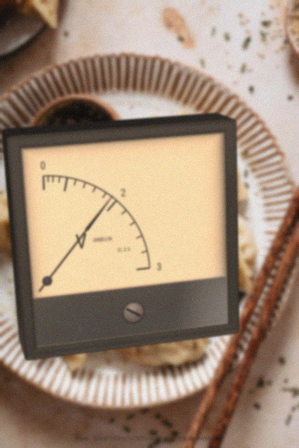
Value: {"value": 1.9, "unit": "V"}
